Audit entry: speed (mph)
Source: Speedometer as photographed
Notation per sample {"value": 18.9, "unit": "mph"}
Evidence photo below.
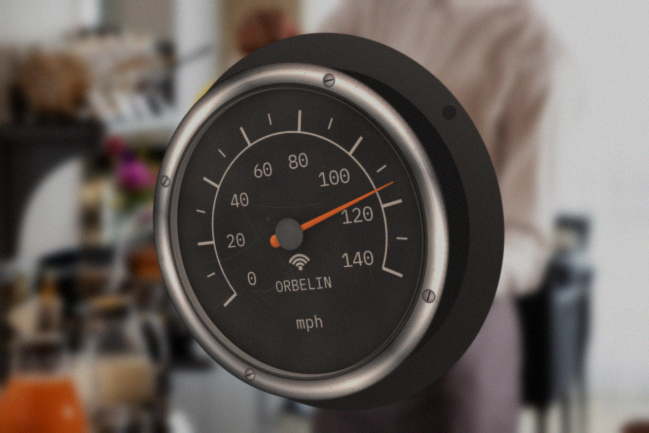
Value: {"value": 115, "unit": "mph"}
